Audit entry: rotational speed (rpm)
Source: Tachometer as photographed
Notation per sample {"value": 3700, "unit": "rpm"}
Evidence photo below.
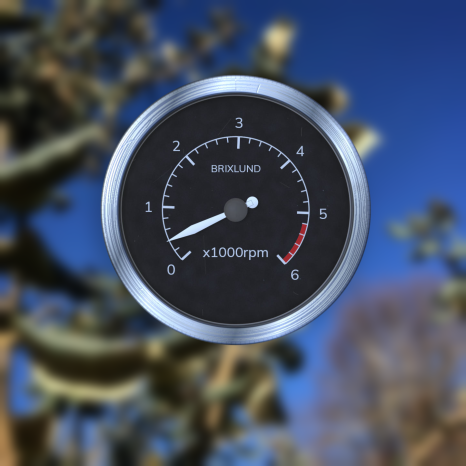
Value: {"value": 400, "unit": "rpm"}
